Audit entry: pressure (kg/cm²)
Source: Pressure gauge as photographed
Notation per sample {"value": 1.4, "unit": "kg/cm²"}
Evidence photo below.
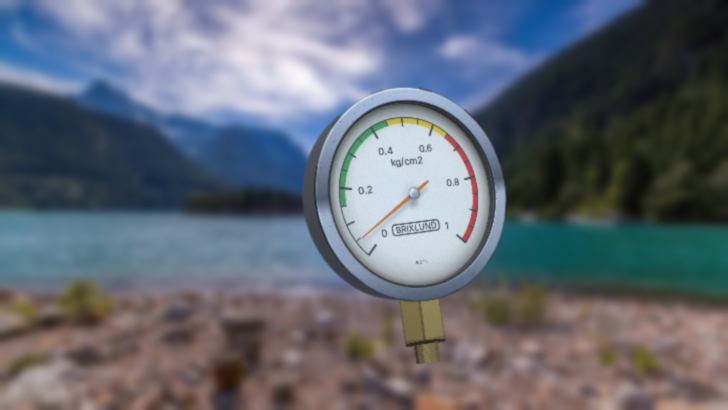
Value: {"value": 0.05, "unit": "kg/cm²"}
